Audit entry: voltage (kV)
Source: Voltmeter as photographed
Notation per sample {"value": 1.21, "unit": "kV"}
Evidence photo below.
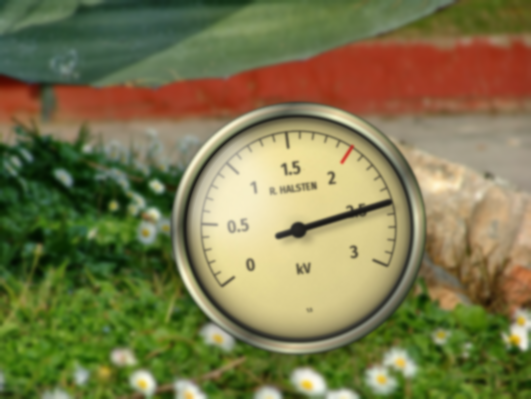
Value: {"value": 2.5, "unit": "kV"}
